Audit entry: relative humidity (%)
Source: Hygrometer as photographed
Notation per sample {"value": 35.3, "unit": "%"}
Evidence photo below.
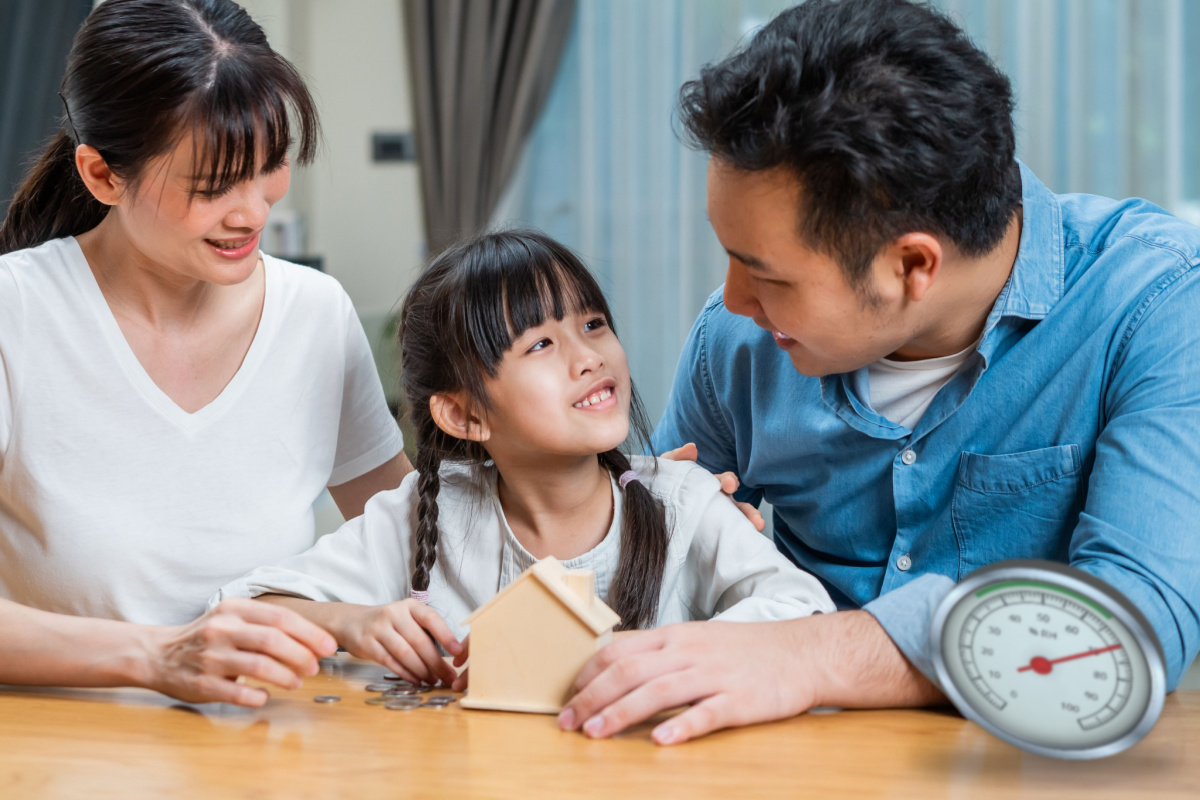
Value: {"value": 70, "unit": "%"}
